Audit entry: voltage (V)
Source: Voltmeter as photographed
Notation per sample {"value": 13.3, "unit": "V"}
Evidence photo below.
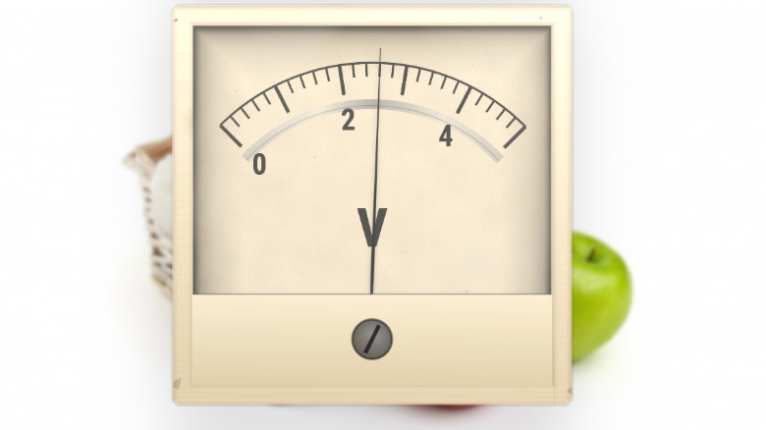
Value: {"value": 2.6, "unit": "V"}
